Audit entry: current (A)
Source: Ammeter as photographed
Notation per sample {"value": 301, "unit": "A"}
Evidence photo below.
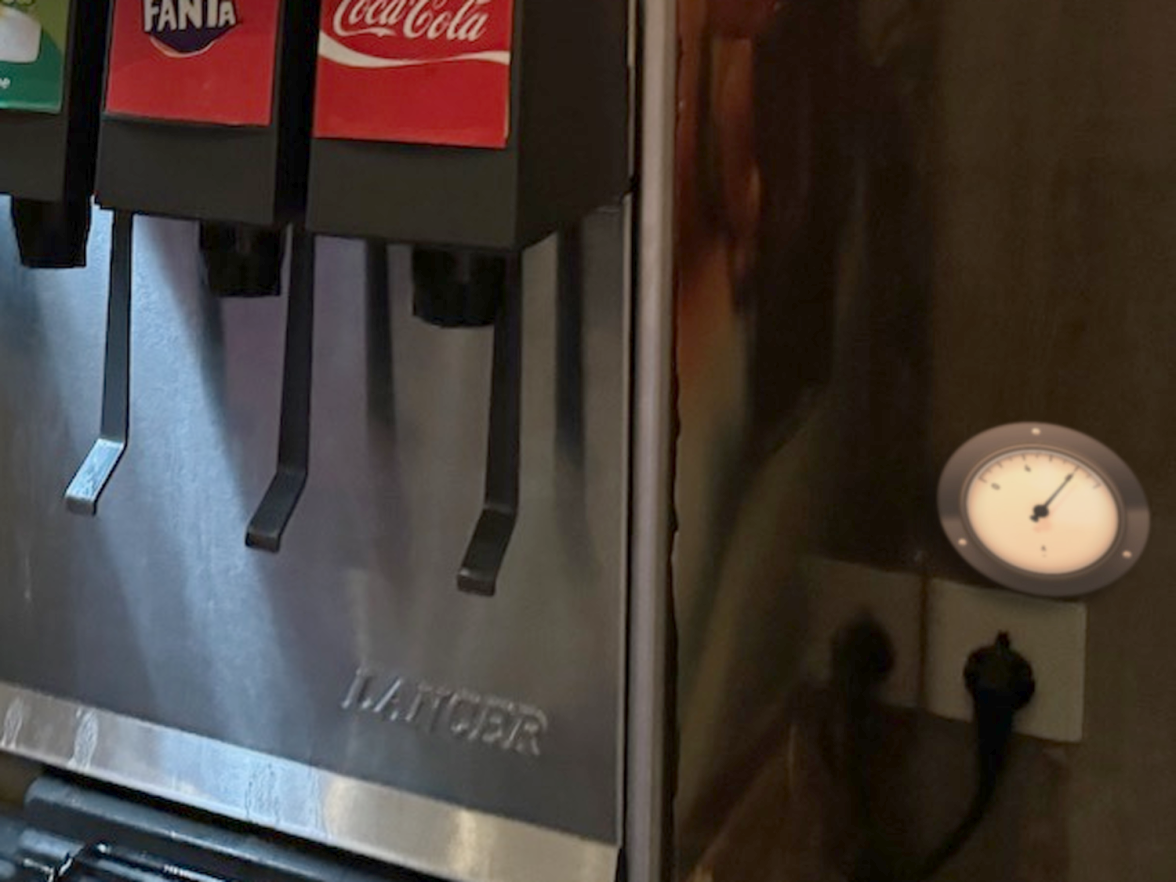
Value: {"value": 8, "unit": "A"}
